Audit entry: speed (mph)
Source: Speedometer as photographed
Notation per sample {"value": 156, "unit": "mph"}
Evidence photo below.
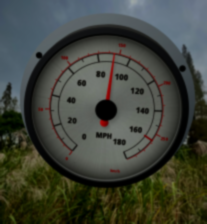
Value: {"value": 90, "unit": "mph"}
